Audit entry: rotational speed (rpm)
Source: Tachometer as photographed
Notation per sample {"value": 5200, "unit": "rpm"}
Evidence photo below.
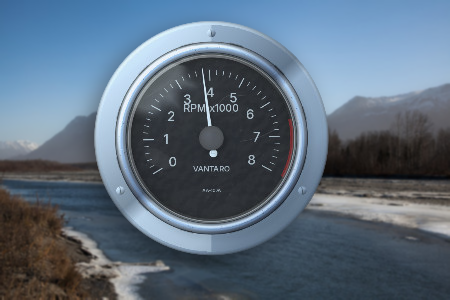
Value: {"value": 3800, "unit": "rpm"}
